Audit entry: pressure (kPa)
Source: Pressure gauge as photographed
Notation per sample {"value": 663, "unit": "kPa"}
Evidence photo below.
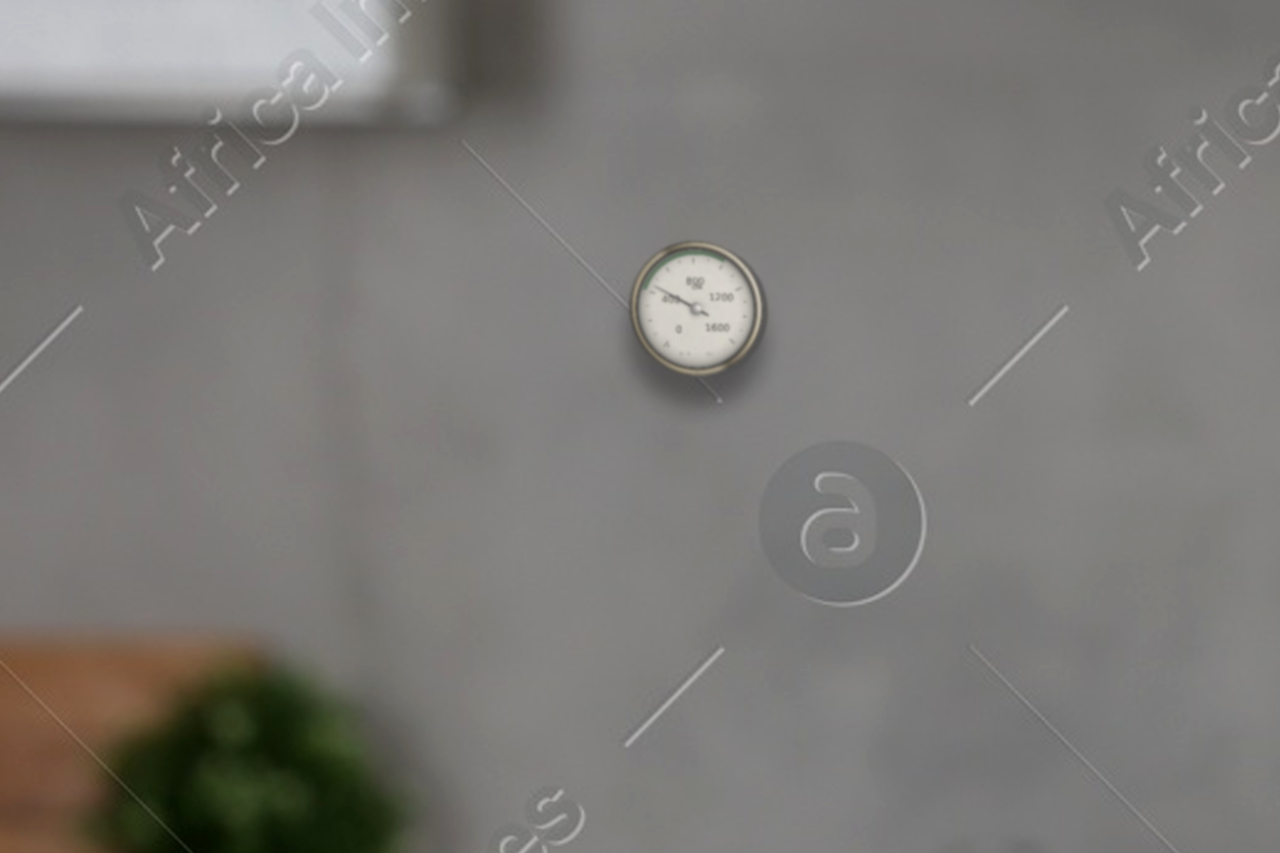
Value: {"value": 450, "unit": "kPa"}
